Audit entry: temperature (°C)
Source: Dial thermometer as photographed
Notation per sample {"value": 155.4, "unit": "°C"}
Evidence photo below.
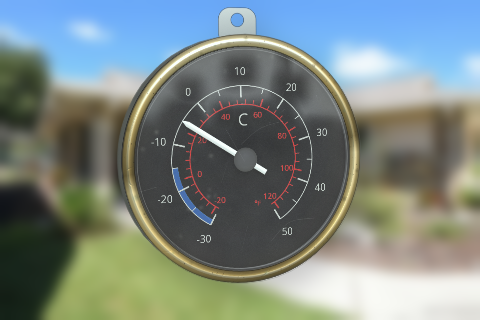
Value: {"value": -5, "unit": "°C"}
